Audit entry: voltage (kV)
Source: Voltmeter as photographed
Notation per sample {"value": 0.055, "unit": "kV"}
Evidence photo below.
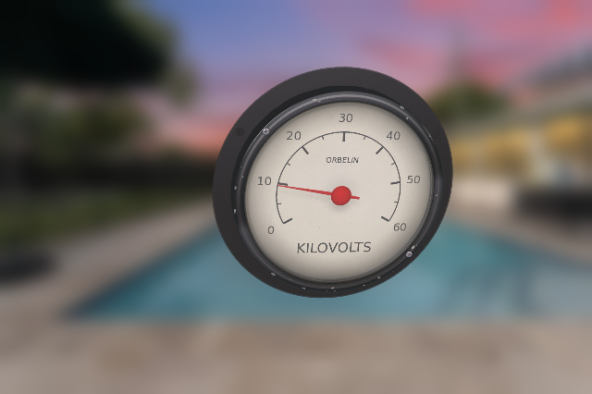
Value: {"value": 10, "unit": "kV"}
